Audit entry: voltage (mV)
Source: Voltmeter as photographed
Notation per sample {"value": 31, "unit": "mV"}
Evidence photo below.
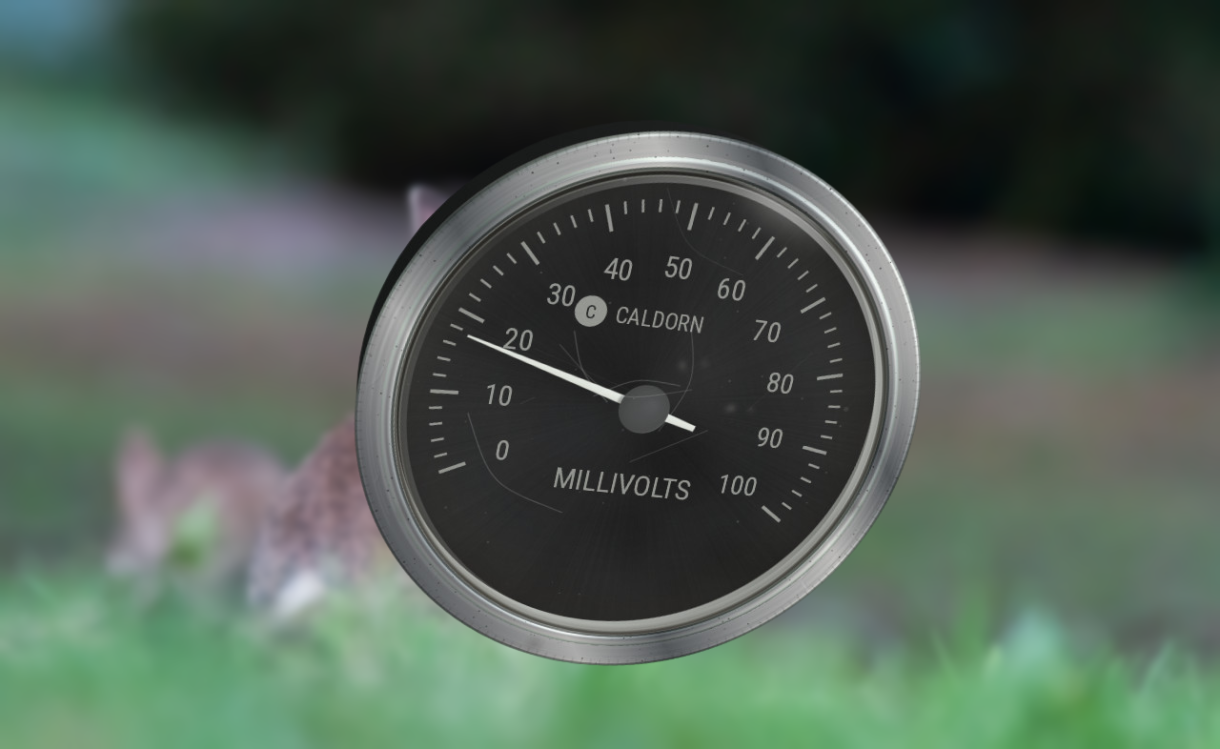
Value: {"value": 18, "unit": "mV"}
